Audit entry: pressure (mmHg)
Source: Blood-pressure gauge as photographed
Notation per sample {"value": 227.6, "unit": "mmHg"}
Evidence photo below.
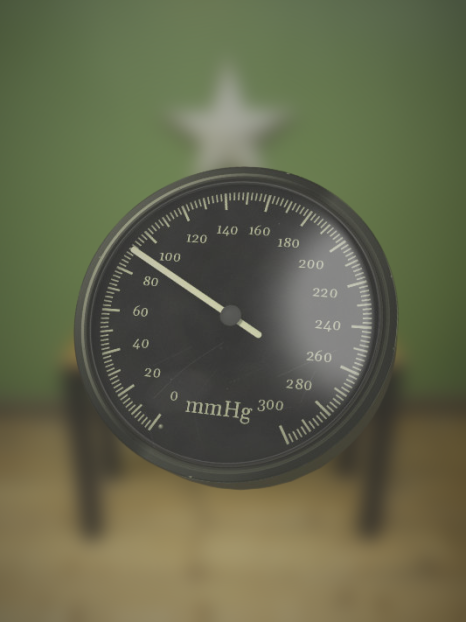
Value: {"value": 90, "unit": "mmHg"}
